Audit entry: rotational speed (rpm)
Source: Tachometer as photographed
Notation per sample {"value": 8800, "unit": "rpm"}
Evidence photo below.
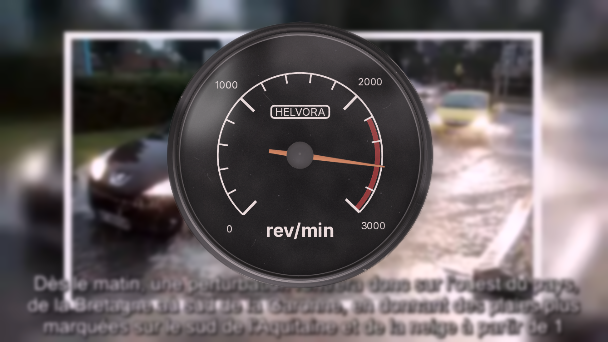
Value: {"value": 2600, "unit": "rpm"}
